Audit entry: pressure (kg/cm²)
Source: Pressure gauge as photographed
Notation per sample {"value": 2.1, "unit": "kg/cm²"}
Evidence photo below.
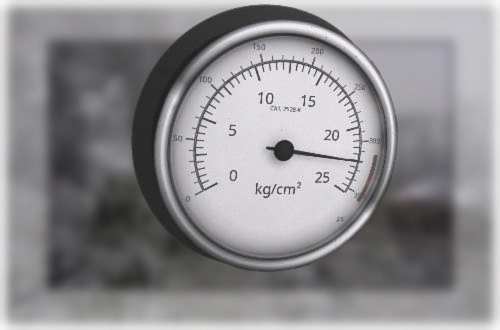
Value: {"value": 22.5, "unit": "kg/cm²"}
